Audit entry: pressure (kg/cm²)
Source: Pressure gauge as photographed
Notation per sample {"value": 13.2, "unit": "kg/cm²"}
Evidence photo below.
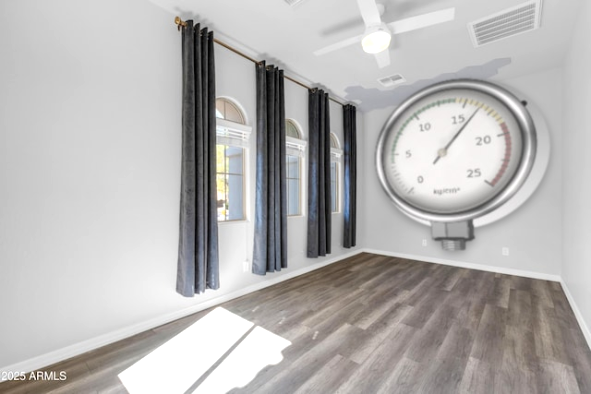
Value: {"value": 16.5, "unit": "kg/cm²"}
